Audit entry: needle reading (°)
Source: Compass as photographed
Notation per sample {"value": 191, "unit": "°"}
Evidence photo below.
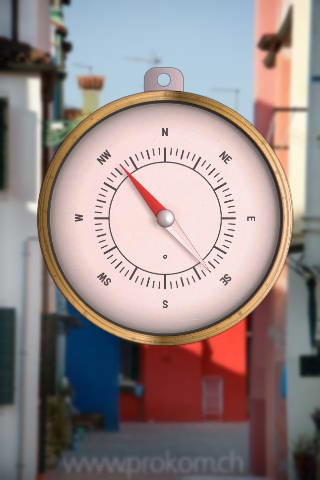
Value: {"value": 320, "unit": "°"}
